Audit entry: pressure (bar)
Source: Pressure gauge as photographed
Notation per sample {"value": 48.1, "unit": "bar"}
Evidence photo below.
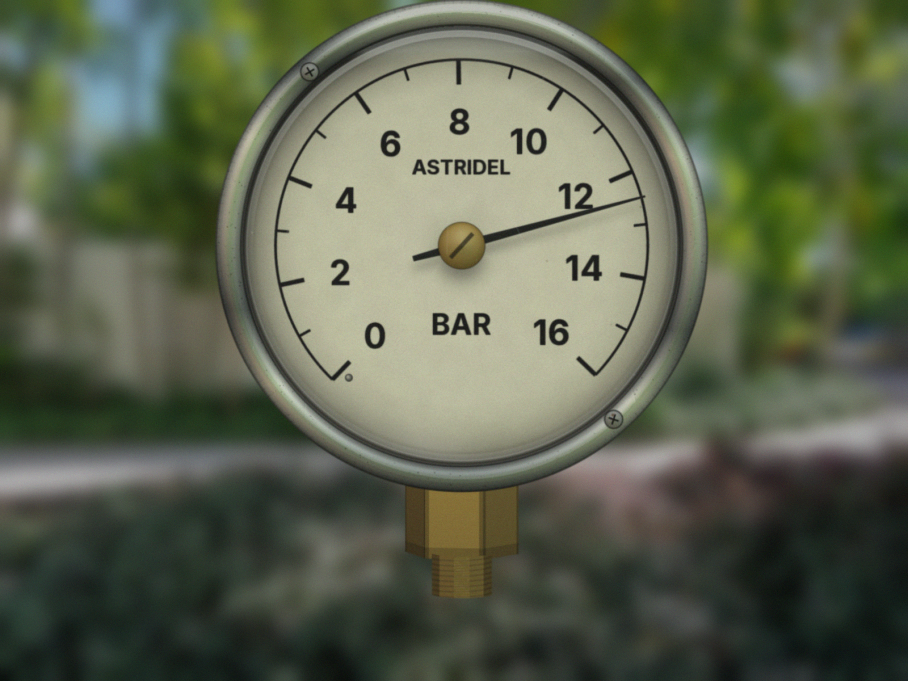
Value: {"value": 12.5, "unit": "bar"}
